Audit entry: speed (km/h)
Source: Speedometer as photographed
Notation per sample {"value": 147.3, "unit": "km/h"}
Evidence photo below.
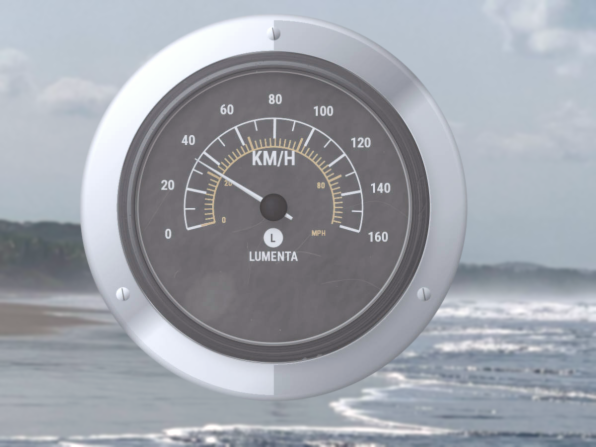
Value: {"value": 35, "unit": "km/h"}
